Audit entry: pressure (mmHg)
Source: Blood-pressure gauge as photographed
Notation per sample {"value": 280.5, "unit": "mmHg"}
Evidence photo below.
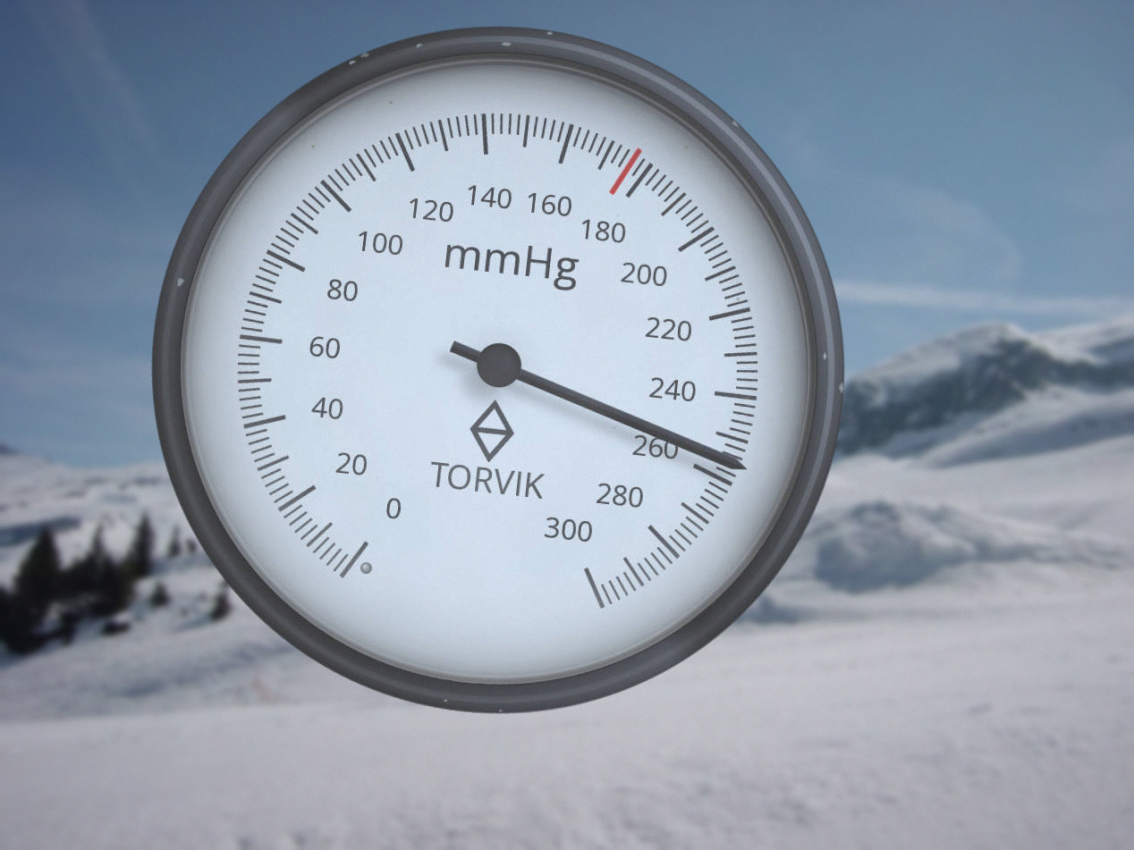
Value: {"value": 256, "unit": "mmHg"}
